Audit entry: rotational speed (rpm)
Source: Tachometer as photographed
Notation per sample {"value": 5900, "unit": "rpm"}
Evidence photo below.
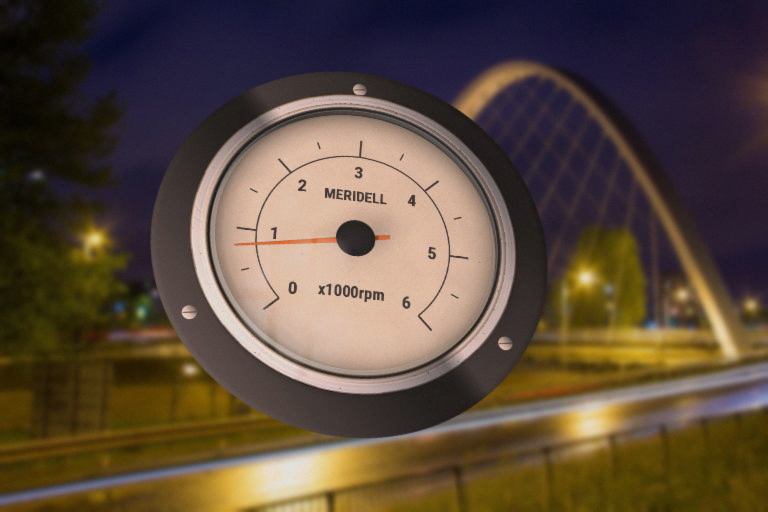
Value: {"value": 750, "unit": "rpm"}
